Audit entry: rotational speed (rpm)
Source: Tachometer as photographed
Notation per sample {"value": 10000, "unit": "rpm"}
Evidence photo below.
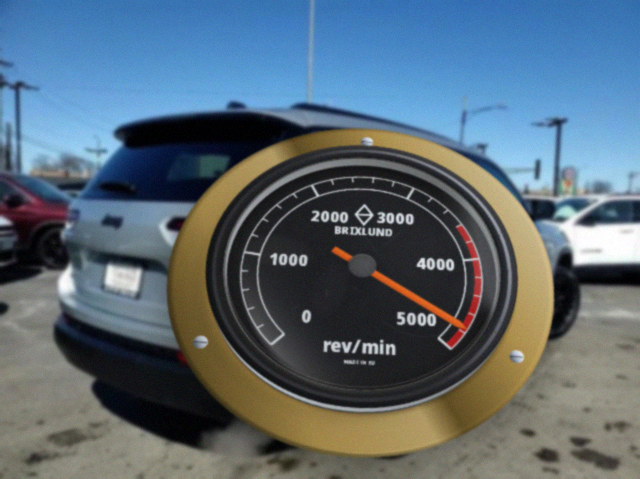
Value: {"value": 4800, "unit": "rpm"}
